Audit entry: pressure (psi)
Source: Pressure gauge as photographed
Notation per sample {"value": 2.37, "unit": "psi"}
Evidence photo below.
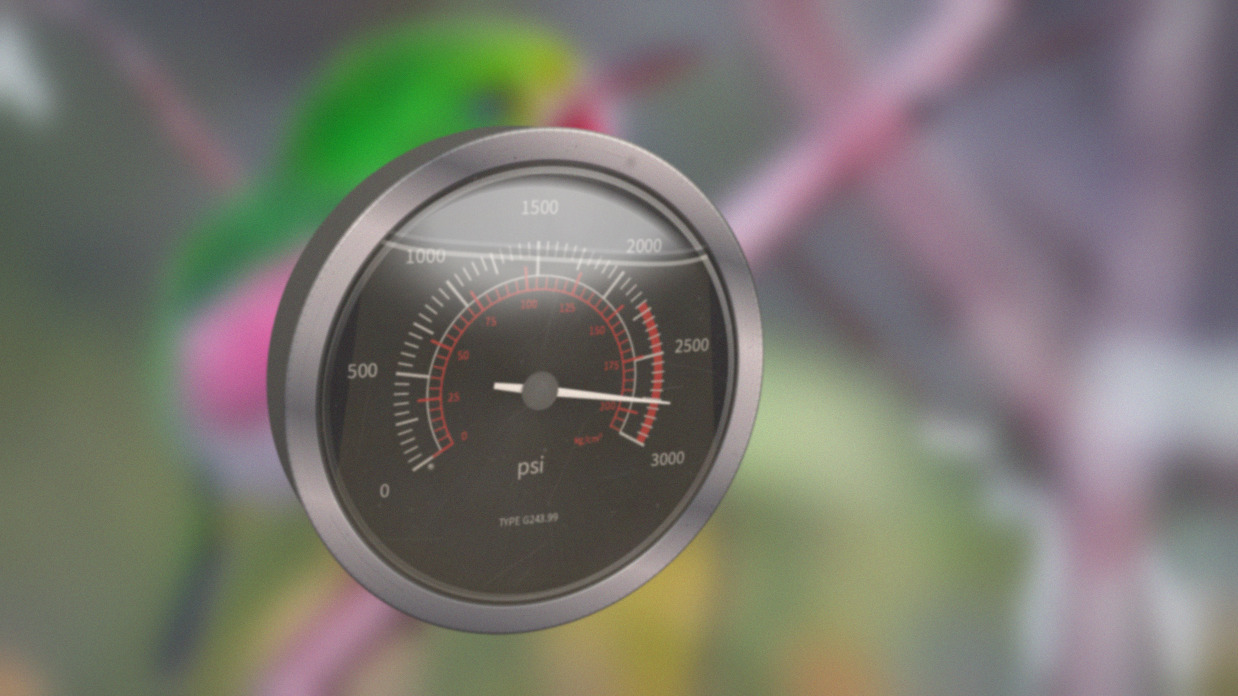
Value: {"value": 2750, "unit": "psi"}
